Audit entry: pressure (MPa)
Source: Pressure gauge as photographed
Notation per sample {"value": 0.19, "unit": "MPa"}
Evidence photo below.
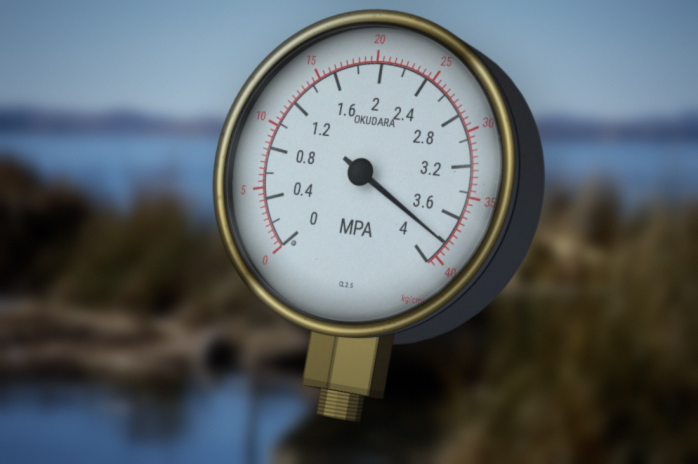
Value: {"value": 3.8, "unit": "MPa"}
